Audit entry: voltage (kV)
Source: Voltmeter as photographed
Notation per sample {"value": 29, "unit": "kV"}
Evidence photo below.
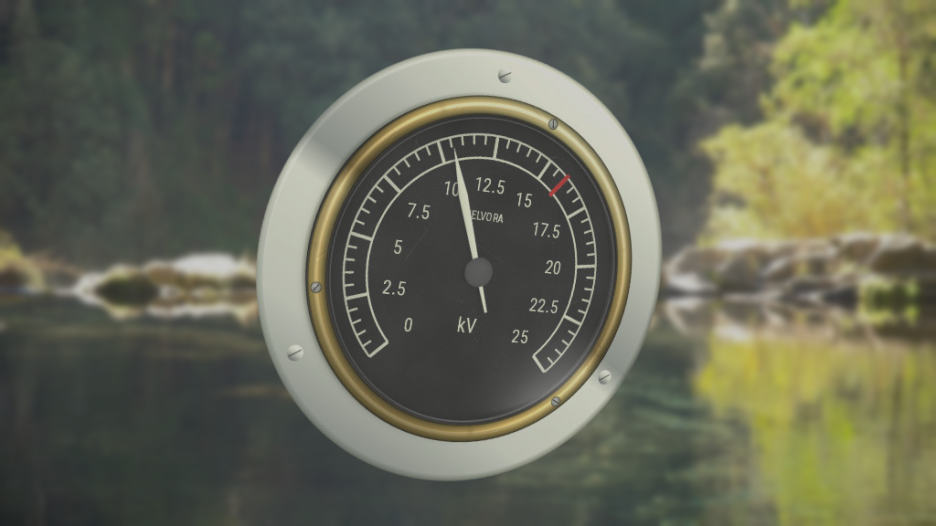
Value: {"value": 10.5, "unit": "kV"}
